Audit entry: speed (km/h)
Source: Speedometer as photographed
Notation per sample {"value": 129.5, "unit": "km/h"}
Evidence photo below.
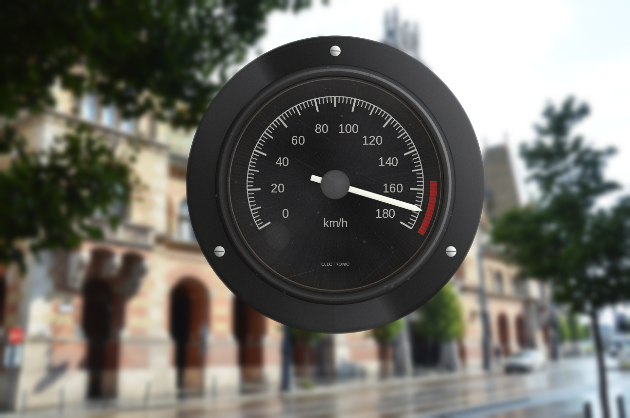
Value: {"value": 170, "unit": "km/h"}
